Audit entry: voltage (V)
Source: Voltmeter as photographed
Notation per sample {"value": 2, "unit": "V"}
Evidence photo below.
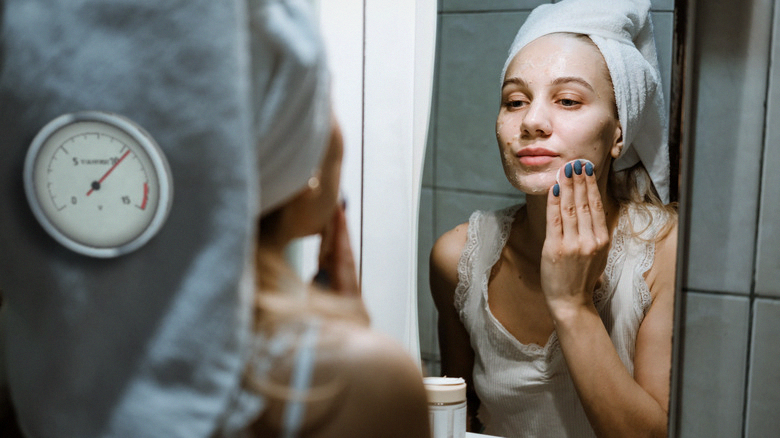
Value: {"value": 10.5, "unit": "V"}
